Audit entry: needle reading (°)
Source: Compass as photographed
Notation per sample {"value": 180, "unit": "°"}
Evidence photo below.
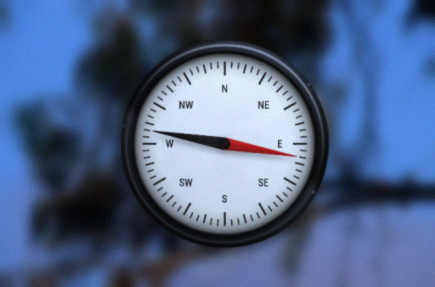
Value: {"value": 100, "unit": "°"}
